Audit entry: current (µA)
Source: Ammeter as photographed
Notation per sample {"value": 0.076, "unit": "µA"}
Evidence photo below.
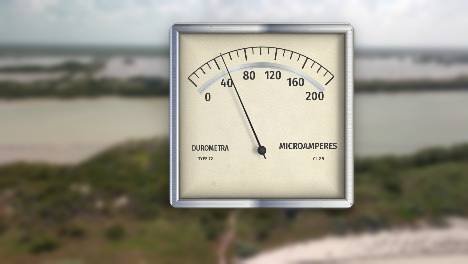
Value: {"value": 50, "unit": "µA"}
